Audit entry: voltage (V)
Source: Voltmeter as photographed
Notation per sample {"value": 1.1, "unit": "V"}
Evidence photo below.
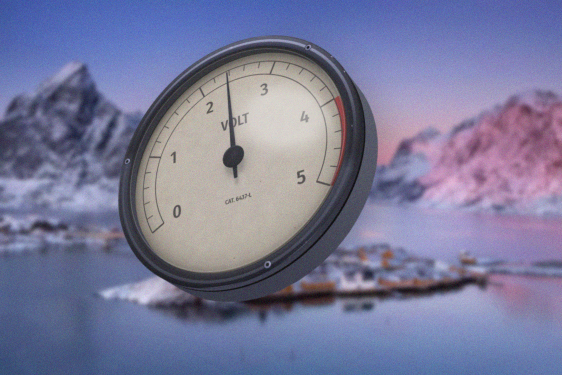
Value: {"value": 2.4, "unit": "V"}
